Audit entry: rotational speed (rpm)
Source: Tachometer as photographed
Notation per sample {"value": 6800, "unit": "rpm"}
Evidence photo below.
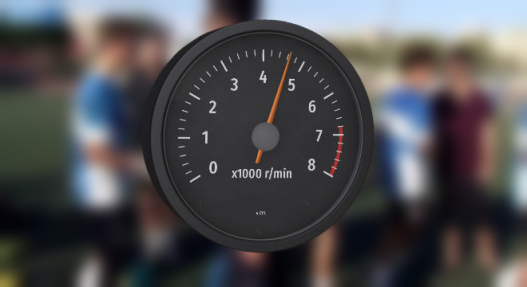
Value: {"value": 4600, "unit": "rpm"}
